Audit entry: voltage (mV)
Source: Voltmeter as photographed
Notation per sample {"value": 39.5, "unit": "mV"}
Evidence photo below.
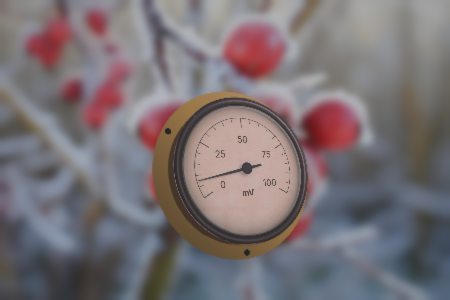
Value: {"value": 7.5, "unit": "mV"}
